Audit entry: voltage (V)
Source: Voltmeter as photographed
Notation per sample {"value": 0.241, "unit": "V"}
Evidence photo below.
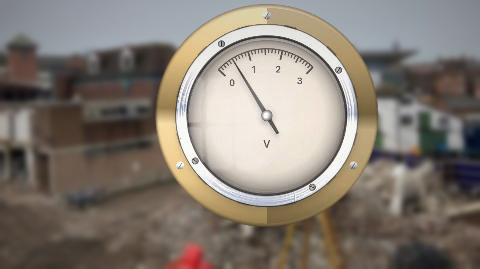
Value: {"value": 0.5, "unit": "V"}
